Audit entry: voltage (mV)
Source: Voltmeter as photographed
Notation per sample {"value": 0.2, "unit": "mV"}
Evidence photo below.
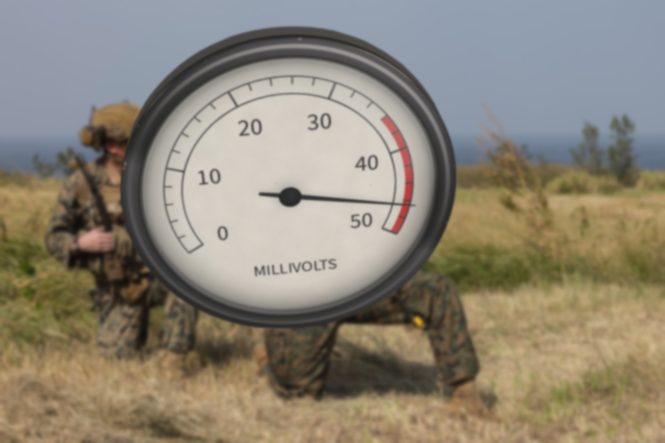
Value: {"value": 46, "unit": "mV"}
